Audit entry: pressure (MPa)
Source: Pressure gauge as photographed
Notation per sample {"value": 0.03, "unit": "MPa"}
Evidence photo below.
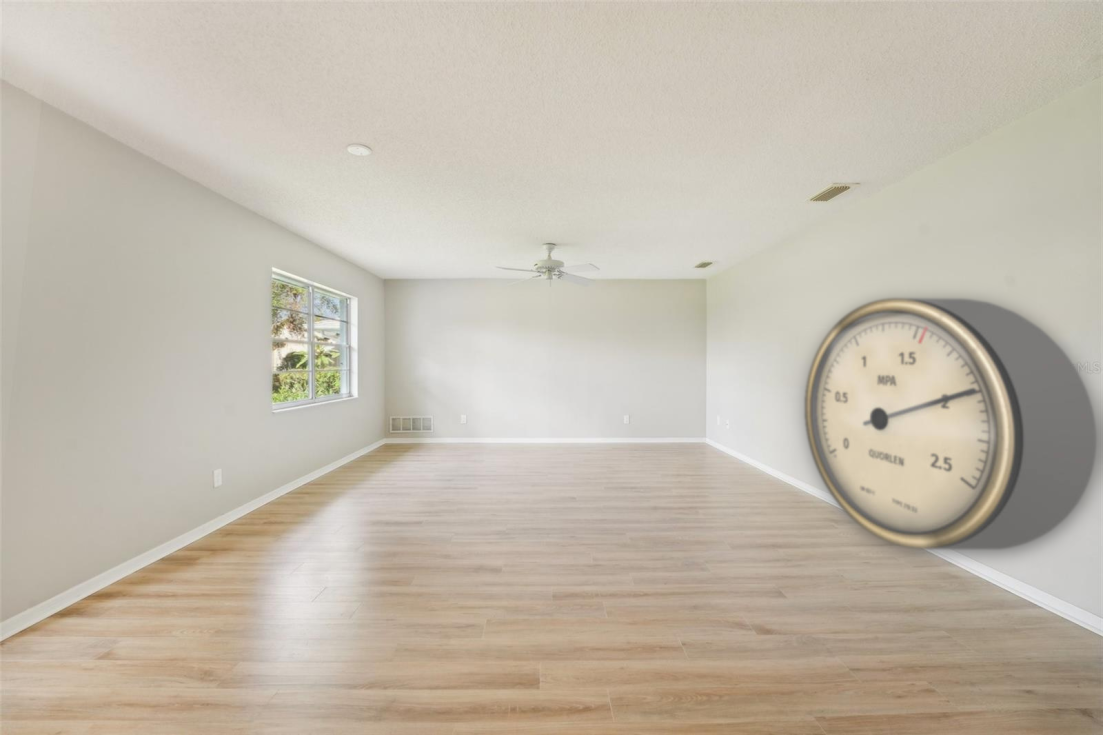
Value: {"value": 2, "unit": "MPa"}
